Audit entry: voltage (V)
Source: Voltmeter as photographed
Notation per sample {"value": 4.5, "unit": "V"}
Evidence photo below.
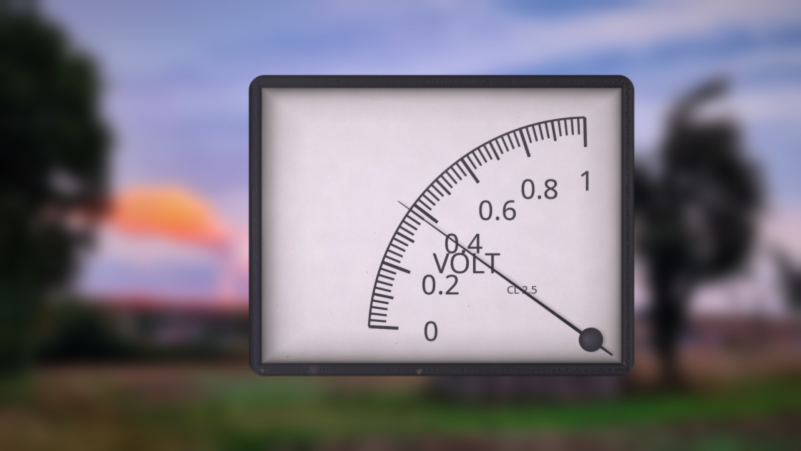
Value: {"value": 0.38, "unit": "V"}
